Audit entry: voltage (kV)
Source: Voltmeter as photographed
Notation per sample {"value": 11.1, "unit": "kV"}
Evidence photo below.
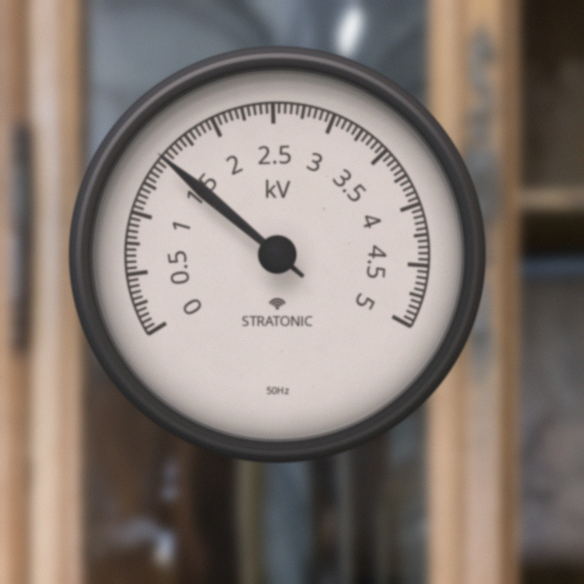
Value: {"value": 1.5, "unit": "kV"}
